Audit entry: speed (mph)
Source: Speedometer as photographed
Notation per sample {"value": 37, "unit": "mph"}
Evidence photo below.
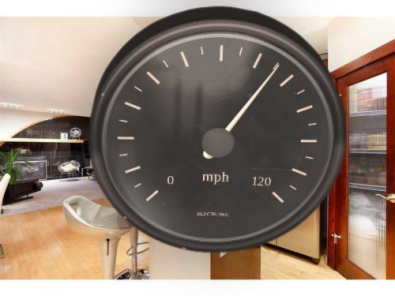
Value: {"value": 75, "unit": "mph"}
